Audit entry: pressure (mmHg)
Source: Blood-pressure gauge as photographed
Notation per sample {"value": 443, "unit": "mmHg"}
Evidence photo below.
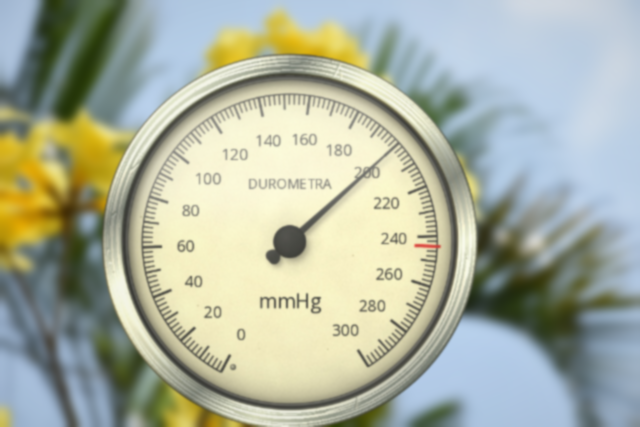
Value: {"value": 200, "unit": "mmHg"}
